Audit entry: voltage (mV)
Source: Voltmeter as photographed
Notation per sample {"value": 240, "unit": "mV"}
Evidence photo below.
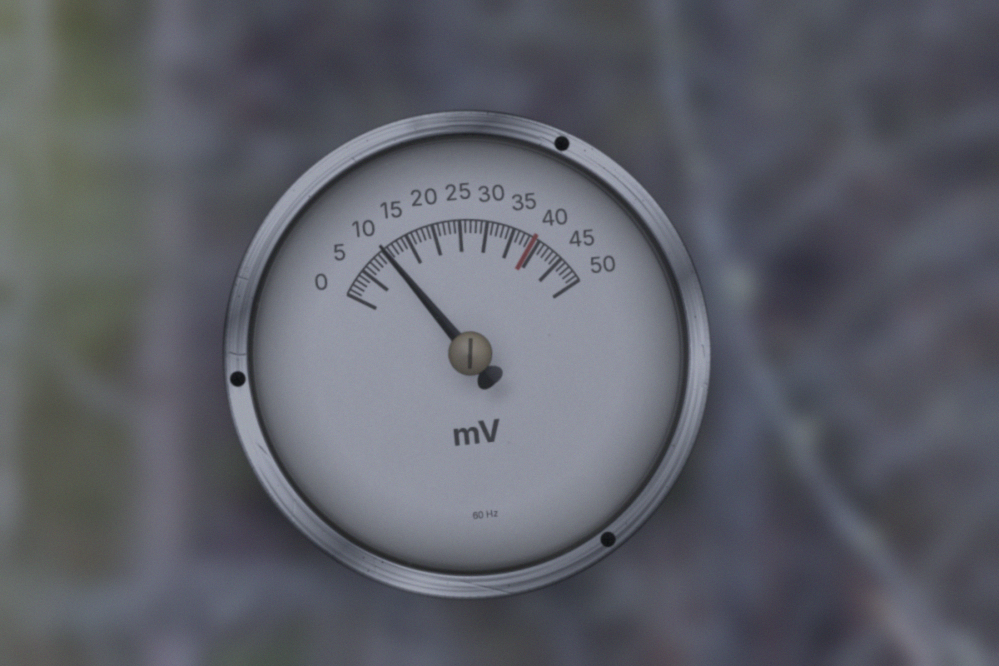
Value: {"value": 10, "unit": "mV"}
